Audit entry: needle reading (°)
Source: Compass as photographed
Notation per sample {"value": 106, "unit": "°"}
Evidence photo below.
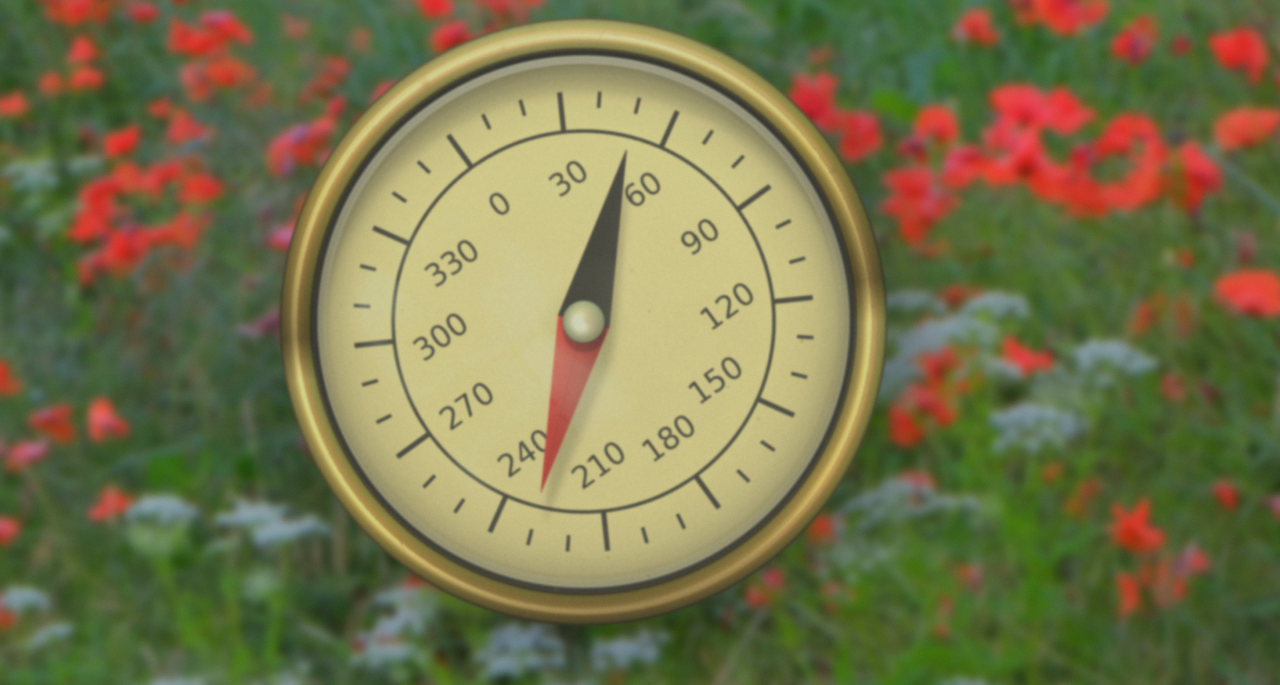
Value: {"value": 230, "unit": "°"}
